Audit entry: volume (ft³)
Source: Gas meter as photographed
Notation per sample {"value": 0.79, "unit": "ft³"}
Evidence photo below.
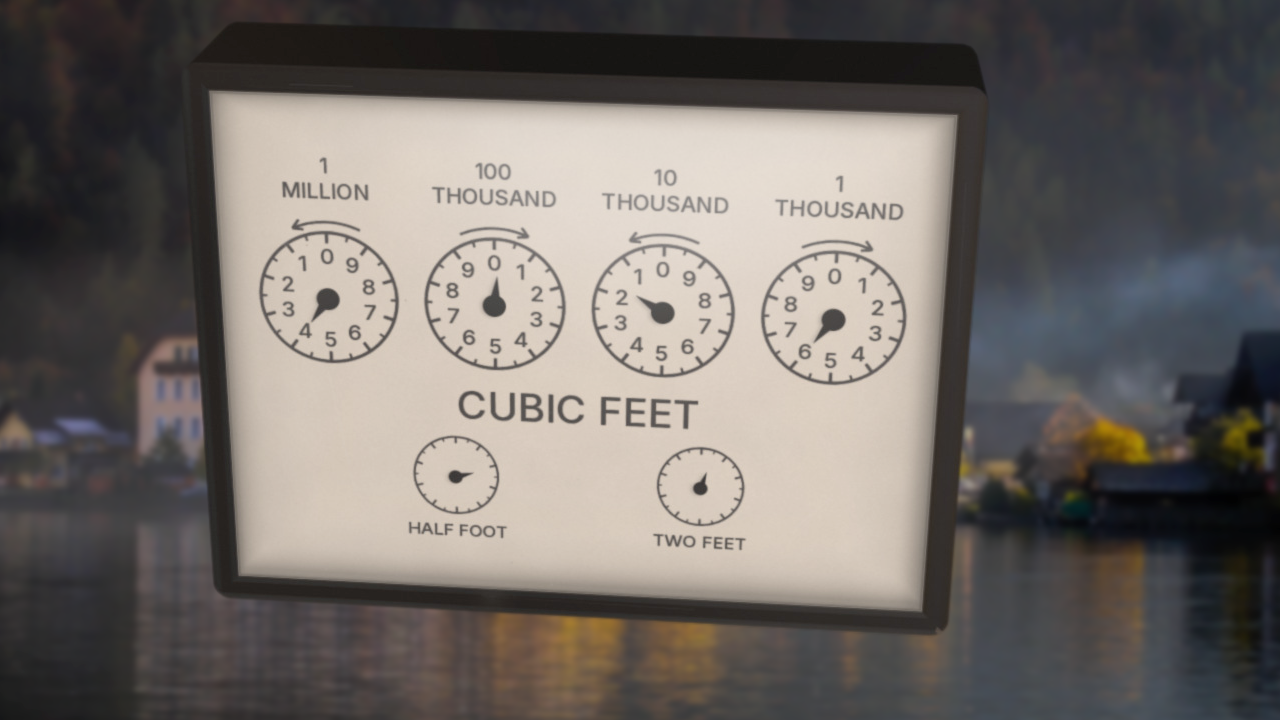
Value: {"value": 401600, "unit": "ft³"}
